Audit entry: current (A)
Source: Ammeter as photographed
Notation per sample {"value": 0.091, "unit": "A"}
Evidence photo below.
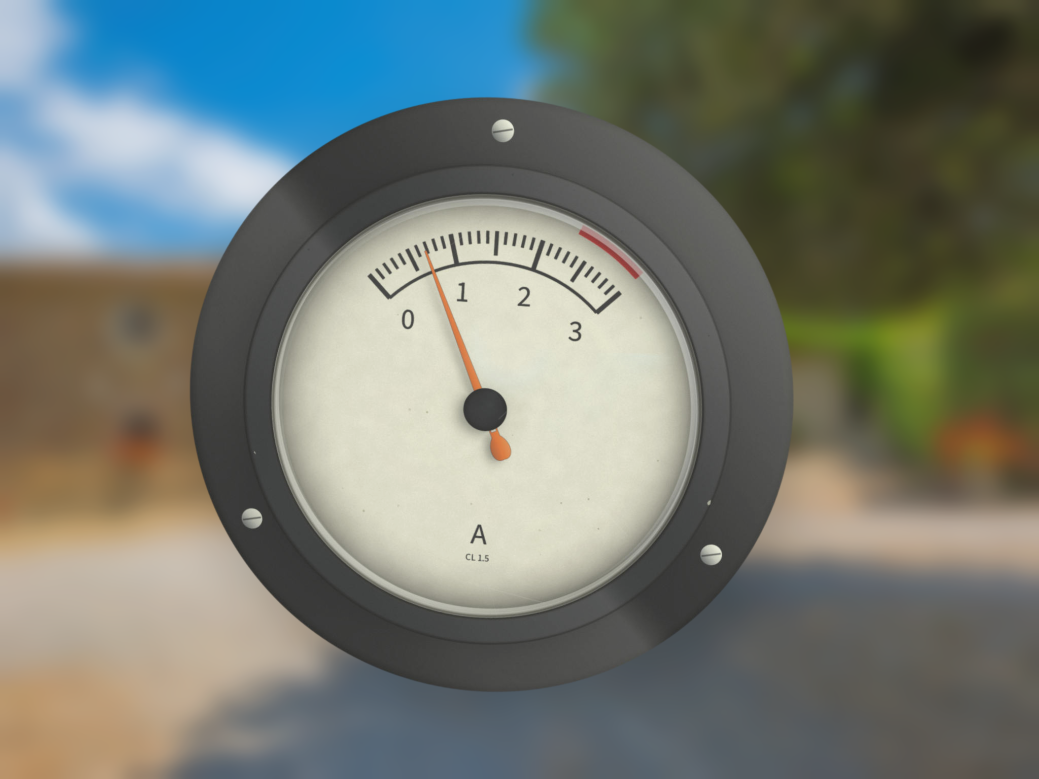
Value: {"value": 0.7, "unit": "A"}
